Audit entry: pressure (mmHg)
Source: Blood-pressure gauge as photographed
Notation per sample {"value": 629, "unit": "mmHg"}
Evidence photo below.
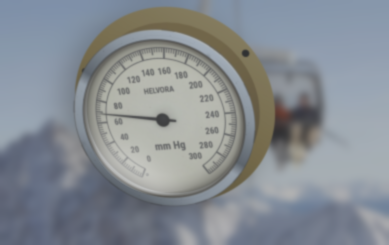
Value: {"value": 70, "unit": "mmHg"}
